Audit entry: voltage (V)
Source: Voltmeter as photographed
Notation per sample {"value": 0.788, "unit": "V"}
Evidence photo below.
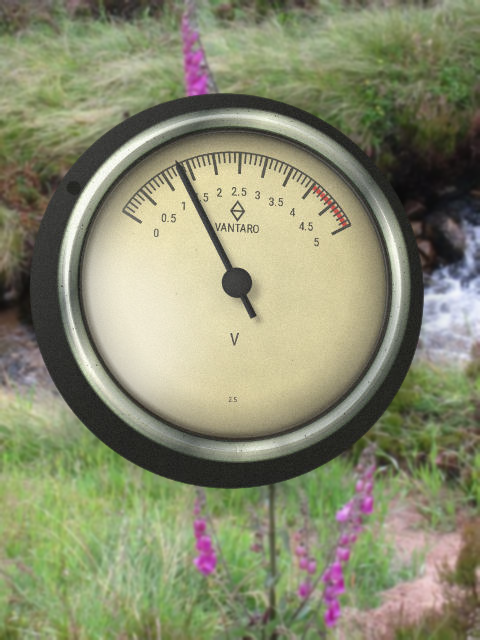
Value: {"value": 1.3, "unit": "V"}
